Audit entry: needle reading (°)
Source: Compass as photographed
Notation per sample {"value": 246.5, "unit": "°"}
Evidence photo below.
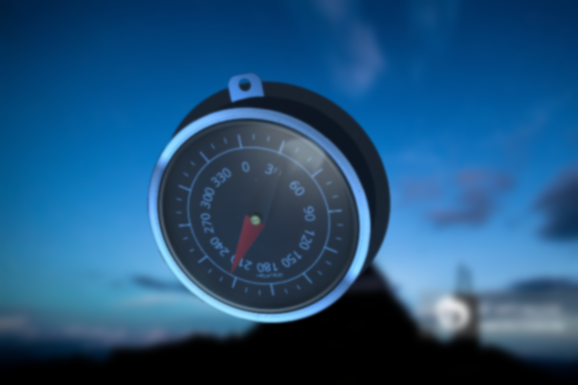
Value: {"value": 215, "unit": "°"}
